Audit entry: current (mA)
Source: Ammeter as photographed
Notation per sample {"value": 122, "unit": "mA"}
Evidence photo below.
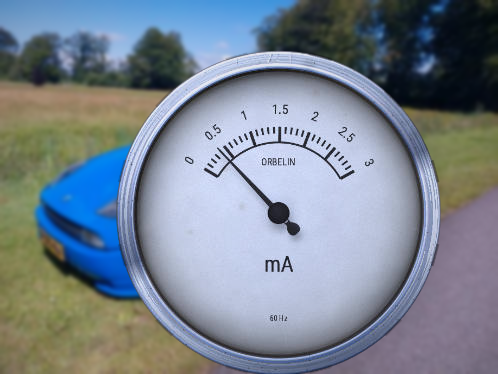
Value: {"value": 0.4, "unit": "mA"}
